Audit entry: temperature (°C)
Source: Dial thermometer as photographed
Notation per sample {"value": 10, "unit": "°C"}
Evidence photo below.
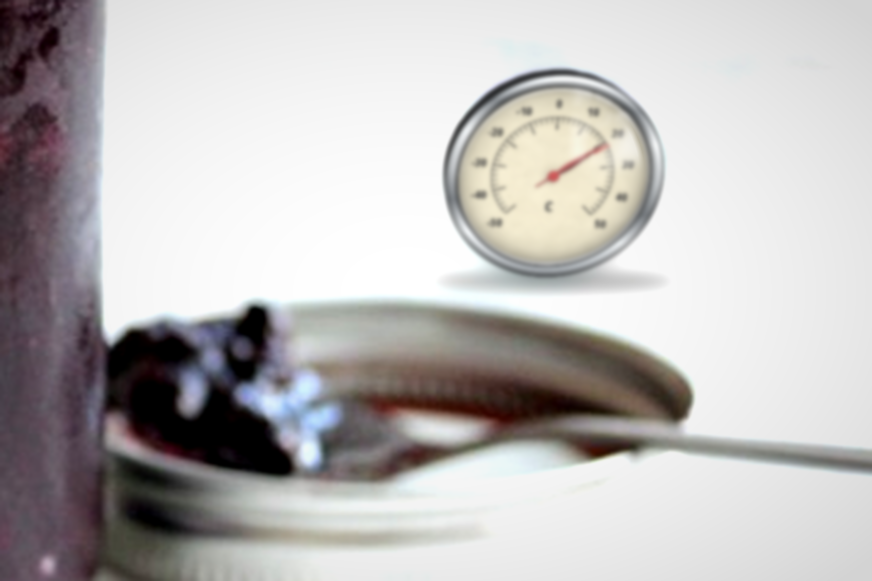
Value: {"value": 20, "unit": "°C"}
